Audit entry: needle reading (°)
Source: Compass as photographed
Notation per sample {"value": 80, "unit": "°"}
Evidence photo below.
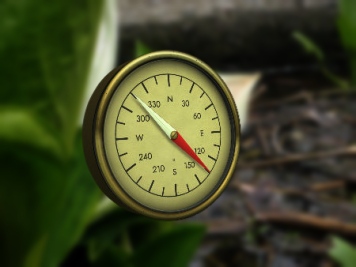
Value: {"value": 135, "unit": "°"}
